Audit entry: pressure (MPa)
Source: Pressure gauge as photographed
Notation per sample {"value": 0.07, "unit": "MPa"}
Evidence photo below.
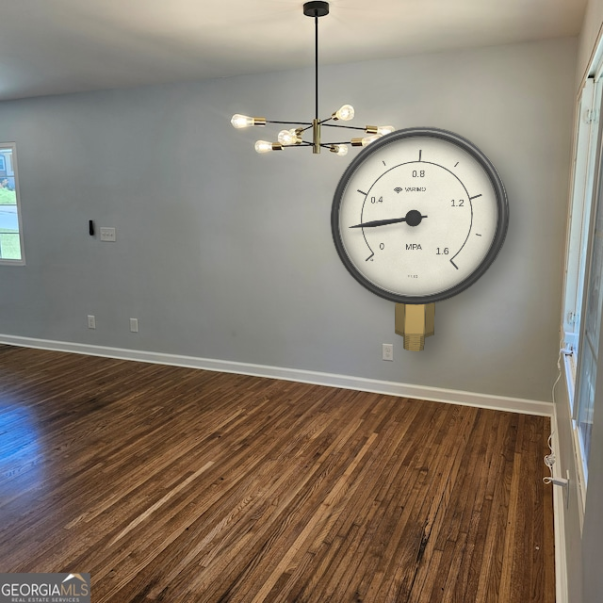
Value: {"value": 0.2, "unit": "MPa"}
